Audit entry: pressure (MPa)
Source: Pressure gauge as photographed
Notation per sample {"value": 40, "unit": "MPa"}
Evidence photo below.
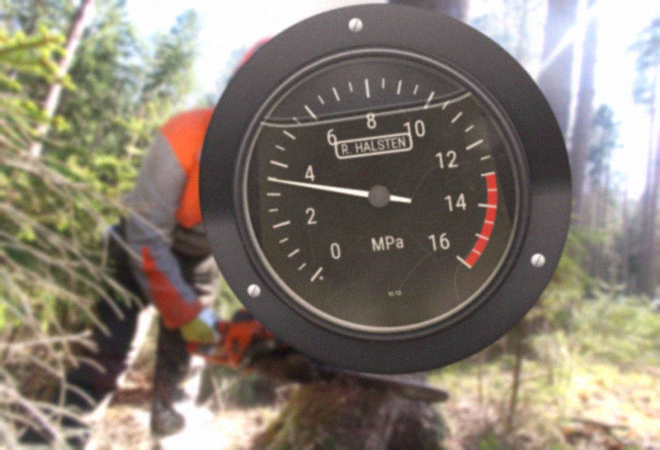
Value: {"value": 3.5, "unit": "MPa"}
